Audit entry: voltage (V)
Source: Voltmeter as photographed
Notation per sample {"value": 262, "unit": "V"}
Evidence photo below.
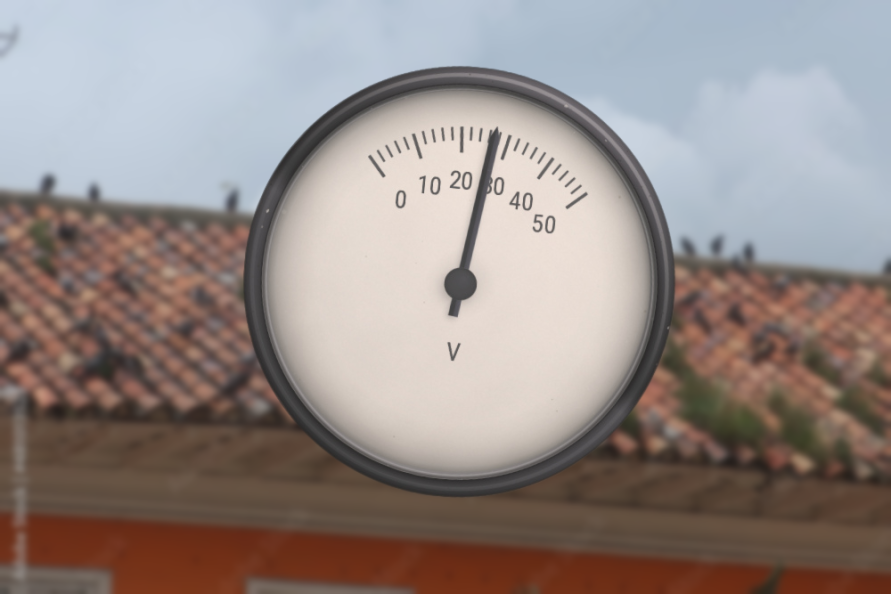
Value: {"value": 27, "unit": "V"}
